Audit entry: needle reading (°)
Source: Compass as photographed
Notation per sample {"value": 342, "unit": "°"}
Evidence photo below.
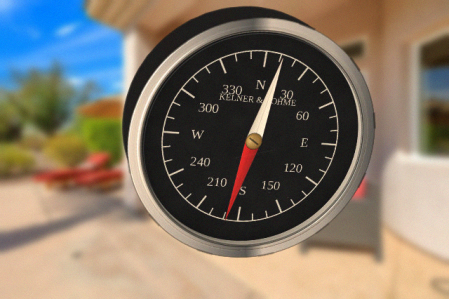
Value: {"value": 190, "unit": "°"}
